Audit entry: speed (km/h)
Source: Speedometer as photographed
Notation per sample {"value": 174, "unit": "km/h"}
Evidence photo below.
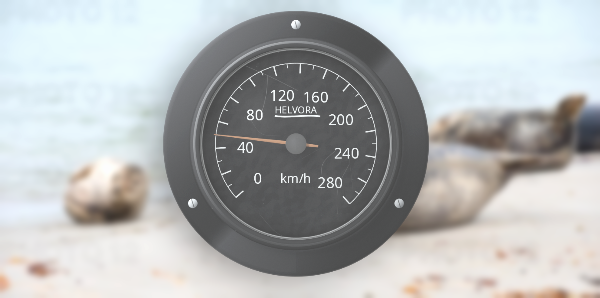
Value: {"value": 50, "unit": "km/h"}
